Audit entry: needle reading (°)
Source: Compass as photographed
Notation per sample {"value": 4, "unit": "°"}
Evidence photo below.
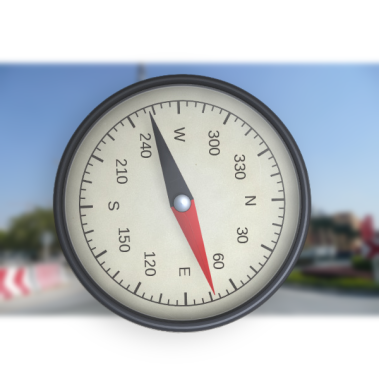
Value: {"value": 72.5, "unit": "°"}
